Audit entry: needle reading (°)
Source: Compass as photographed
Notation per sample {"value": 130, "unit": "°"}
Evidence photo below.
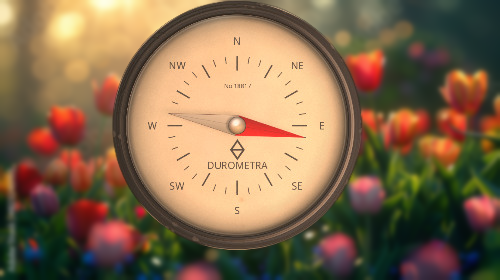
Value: {"value": 100, "unit": "°"}
